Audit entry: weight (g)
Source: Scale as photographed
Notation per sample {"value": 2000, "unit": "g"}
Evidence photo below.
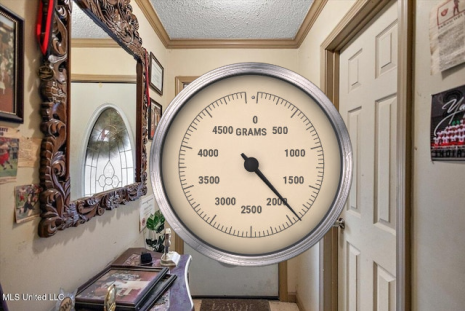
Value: {"value": 1900, "unit": "g"}
